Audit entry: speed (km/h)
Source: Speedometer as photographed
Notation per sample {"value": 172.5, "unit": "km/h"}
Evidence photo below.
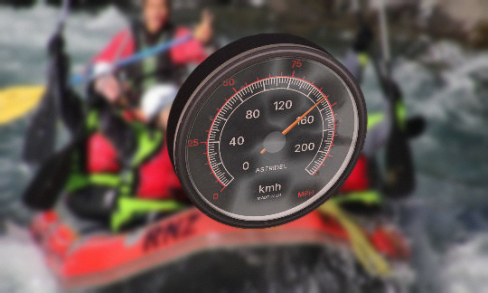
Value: {"value": 150, "unit": "km/h"}
